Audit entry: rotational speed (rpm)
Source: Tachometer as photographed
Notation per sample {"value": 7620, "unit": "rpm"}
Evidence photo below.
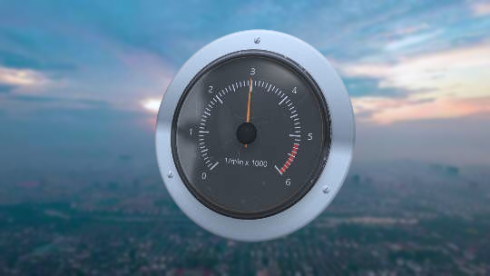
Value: {"value": 3000, "unit": "rpm"}
